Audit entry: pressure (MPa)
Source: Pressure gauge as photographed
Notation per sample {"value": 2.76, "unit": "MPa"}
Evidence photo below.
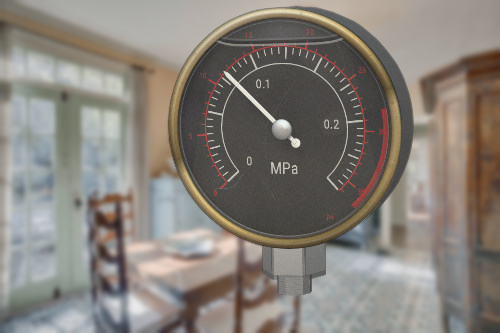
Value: {"value": 0.08, "unit": "MPa"}
